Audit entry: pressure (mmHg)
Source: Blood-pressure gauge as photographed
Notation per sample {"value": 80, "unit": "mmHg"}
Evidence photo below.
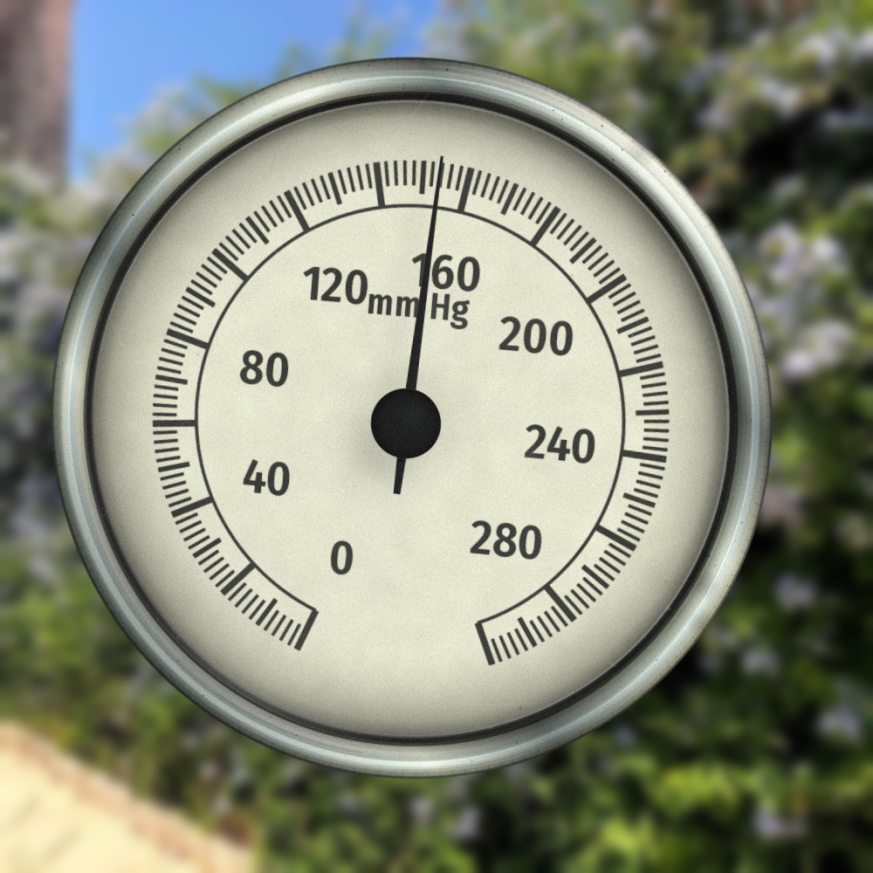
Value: {"value": 154, "unit": "mmHg"}
